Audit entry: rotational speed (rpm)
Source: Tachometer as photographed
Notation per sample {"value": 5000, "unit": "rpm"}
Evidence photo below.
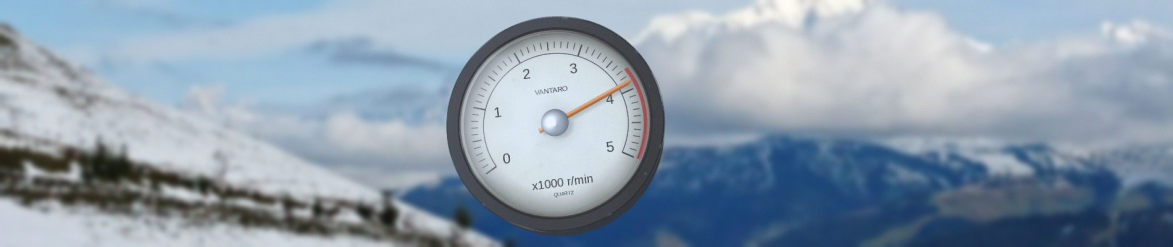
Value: {"value": 3900, "unit": "rpm"}
